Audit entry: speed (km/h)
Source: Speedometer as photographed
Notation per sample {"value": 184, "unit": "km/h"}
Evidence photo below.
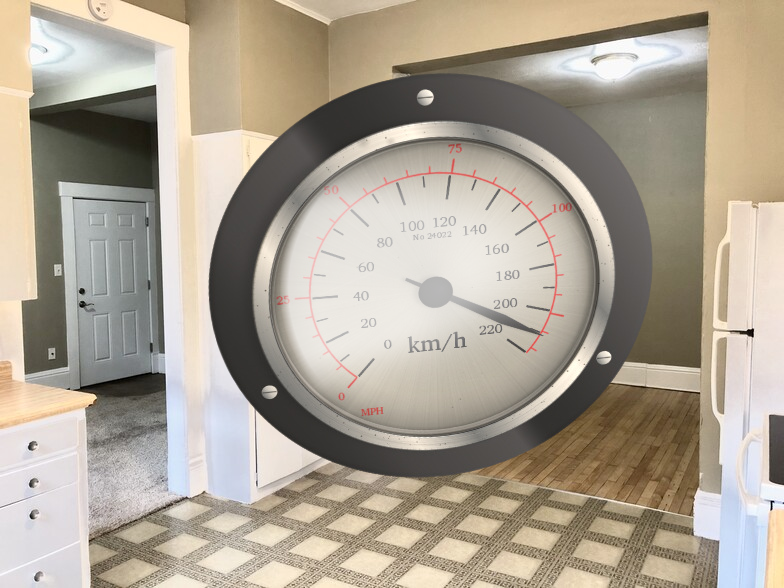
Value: {"value": 210, "unit": "km/h"}
